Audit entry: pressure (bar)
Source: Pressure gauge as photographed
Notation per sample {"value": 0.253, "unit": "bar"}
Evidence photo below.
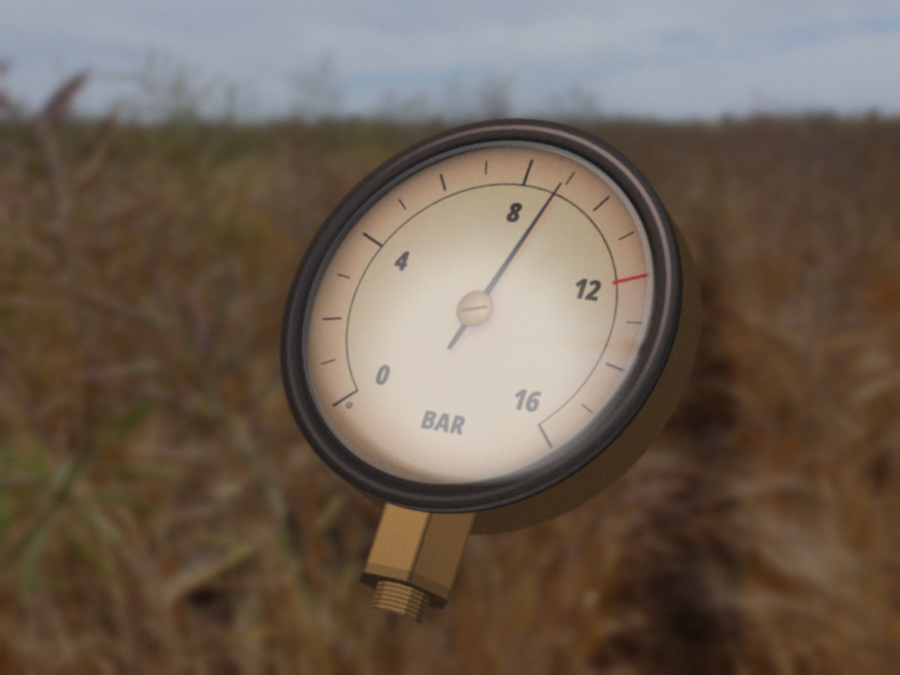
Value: {"value": 9, "unit": "bar"}
